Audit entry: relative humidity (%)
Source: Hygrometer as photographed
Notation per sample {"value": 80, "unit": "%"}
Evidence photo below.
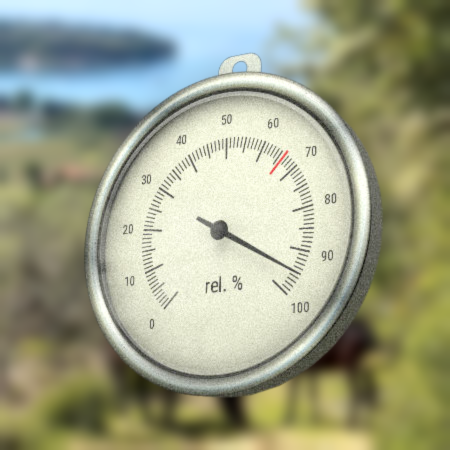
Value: {"value": 95, "unit": "%"}
